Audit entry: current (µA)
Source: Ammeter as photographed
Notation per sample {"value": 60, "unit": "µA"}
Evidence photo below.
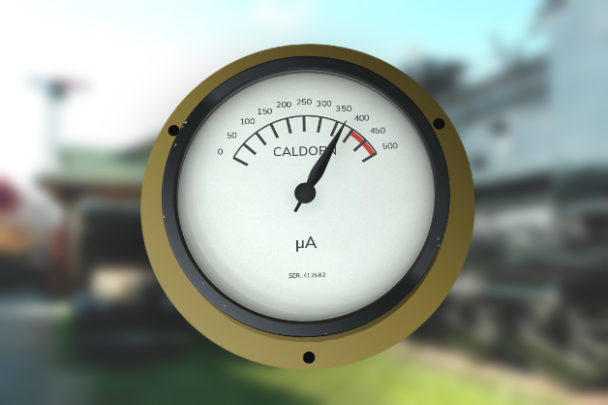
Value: {"value": 375, "unit": "µA"}
